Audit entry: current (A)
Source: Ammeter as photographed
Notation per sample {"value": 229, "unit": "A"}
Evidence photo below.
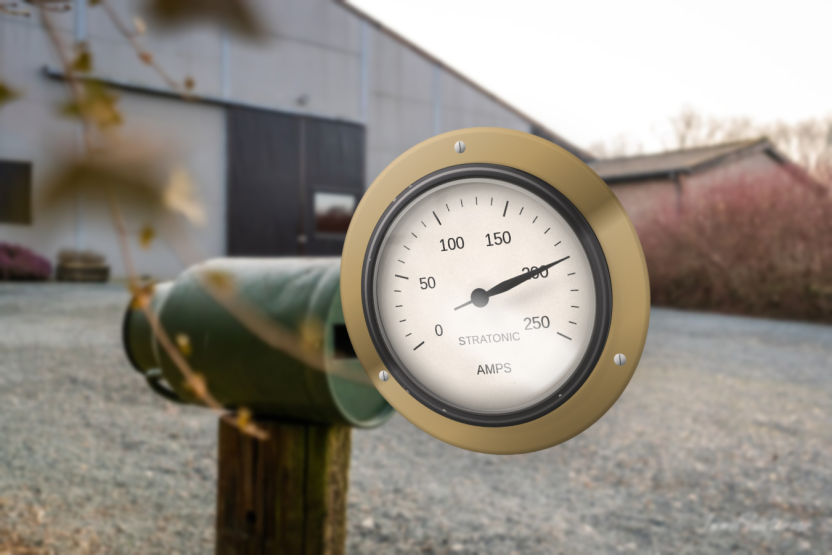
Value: {"value": 200, "unit": "A"}
